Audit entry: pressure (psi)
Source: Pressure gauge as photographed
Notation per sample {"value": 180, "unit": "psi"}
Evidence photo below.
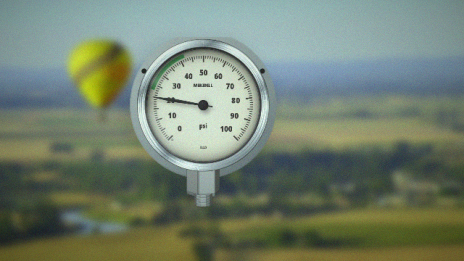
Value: {"value": 20, "unit": "psi"}
